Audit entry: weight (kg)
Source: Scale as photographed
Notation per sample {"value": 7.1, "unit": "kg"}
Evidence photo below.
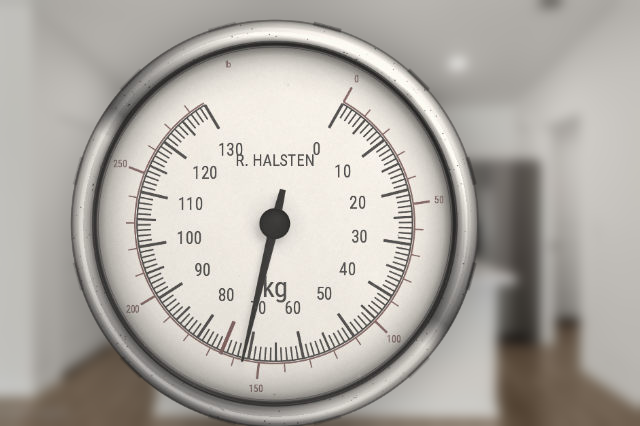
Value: {"value": 71, "unit": "kg"}
